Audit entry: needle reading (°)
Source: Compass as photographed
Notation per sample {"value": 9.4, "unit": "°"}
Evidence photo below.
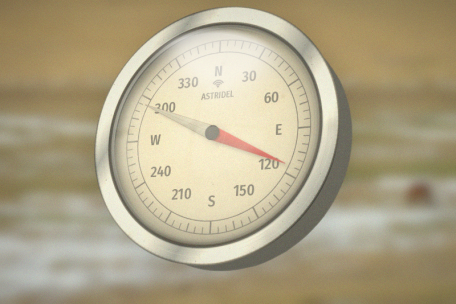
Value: {"value": 115, "unit": "°"}
